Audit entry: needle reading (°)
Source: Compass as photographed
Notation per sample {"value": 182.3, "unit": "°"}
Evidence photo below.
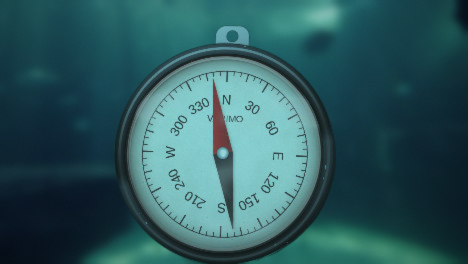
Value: {"value": 350, "unit": "°"}
